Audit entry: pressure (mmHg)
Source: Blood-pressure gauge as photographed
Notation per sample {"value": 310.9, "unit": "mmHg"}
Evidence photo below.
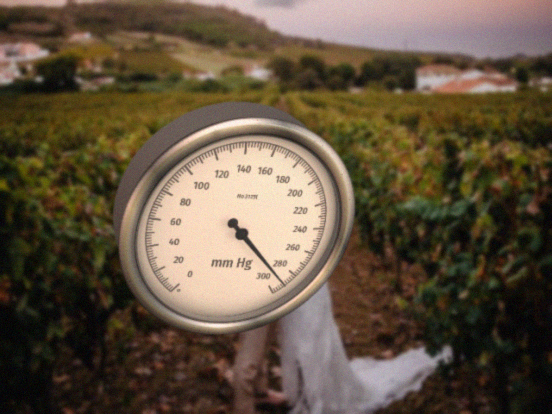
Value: {"value": 290, "unit": "mmHg"}
